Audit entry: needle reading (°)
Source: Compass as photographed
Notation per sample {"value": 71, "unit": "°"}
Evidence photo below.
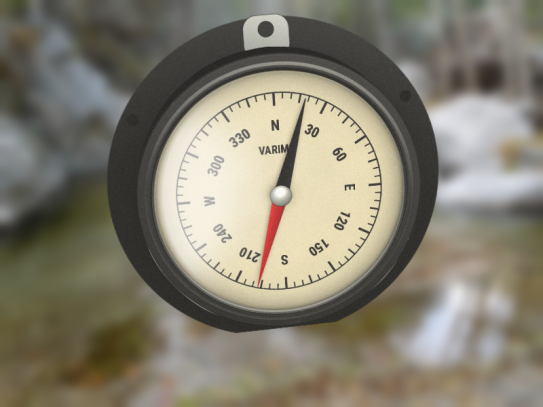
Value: {"value": 197.5, "unit": "°"}
